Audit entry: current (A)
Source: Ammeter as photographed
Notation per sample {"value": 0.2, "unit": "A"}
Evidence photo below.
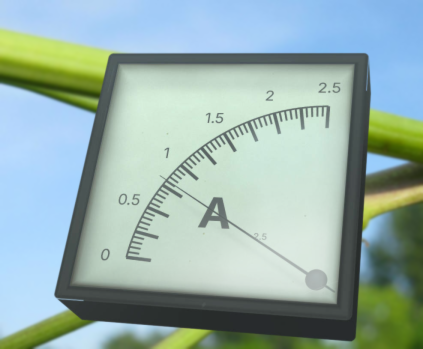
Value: {"value": 0.8, "unit": "A"}
